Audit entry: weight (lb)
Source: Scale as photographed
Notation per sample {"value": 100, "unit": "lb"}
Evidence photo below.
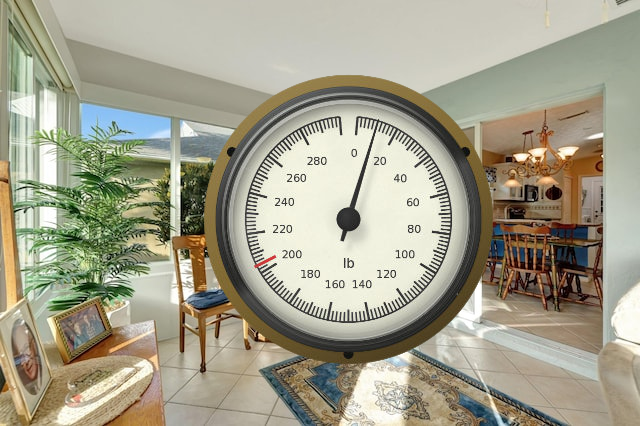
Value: {"value": 10, "unit": "lb"}
